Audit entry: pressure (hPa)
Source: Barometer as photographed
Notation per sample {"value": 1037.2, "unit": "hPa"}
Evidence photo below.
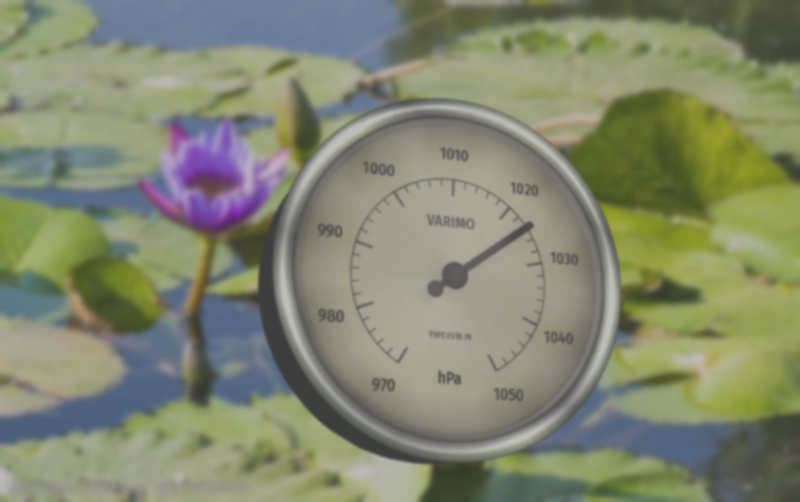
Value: {"value": 1024, "unit": "hPa"}
